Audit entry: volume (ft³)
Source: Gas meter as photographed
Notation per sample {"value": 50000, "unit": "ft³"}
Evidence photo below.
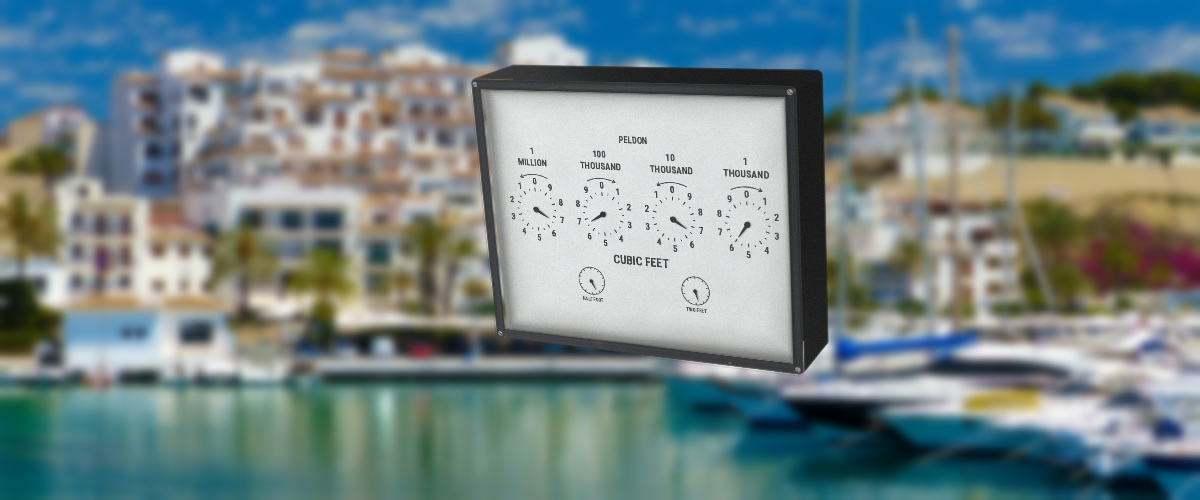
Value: {"value": 666600, "unit": "ft³"}
